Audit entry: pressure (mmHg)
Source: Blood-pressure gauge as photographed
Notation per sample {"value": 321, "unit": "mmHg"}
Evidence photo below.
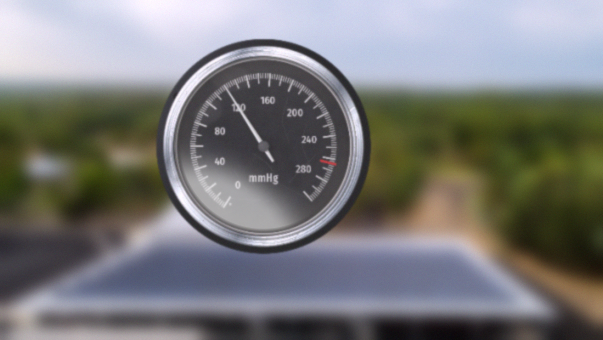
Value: {"value": 120, "unit": "mmHg"}
